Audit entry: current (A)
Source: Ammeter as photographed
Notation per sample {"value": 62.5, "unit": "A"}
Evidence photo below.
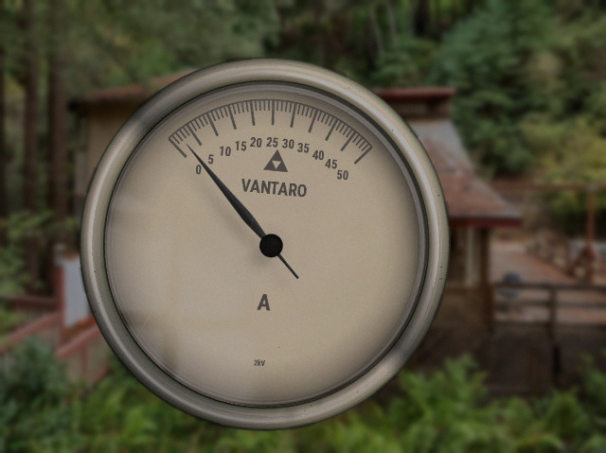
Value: {"value": 2, "unit": "A"}
